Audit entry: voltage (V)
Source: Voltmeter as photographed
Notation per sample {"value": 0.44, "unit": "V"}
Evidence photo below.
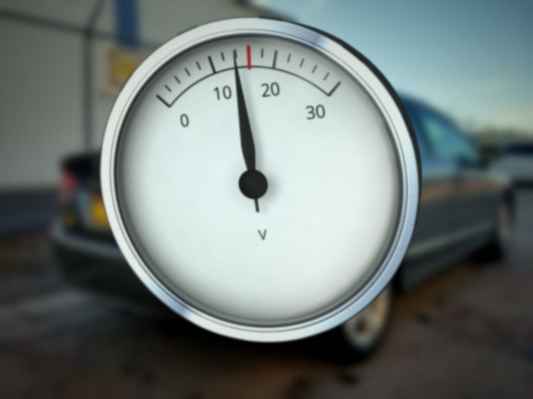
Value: {"value": 14, "unit": "V"}
